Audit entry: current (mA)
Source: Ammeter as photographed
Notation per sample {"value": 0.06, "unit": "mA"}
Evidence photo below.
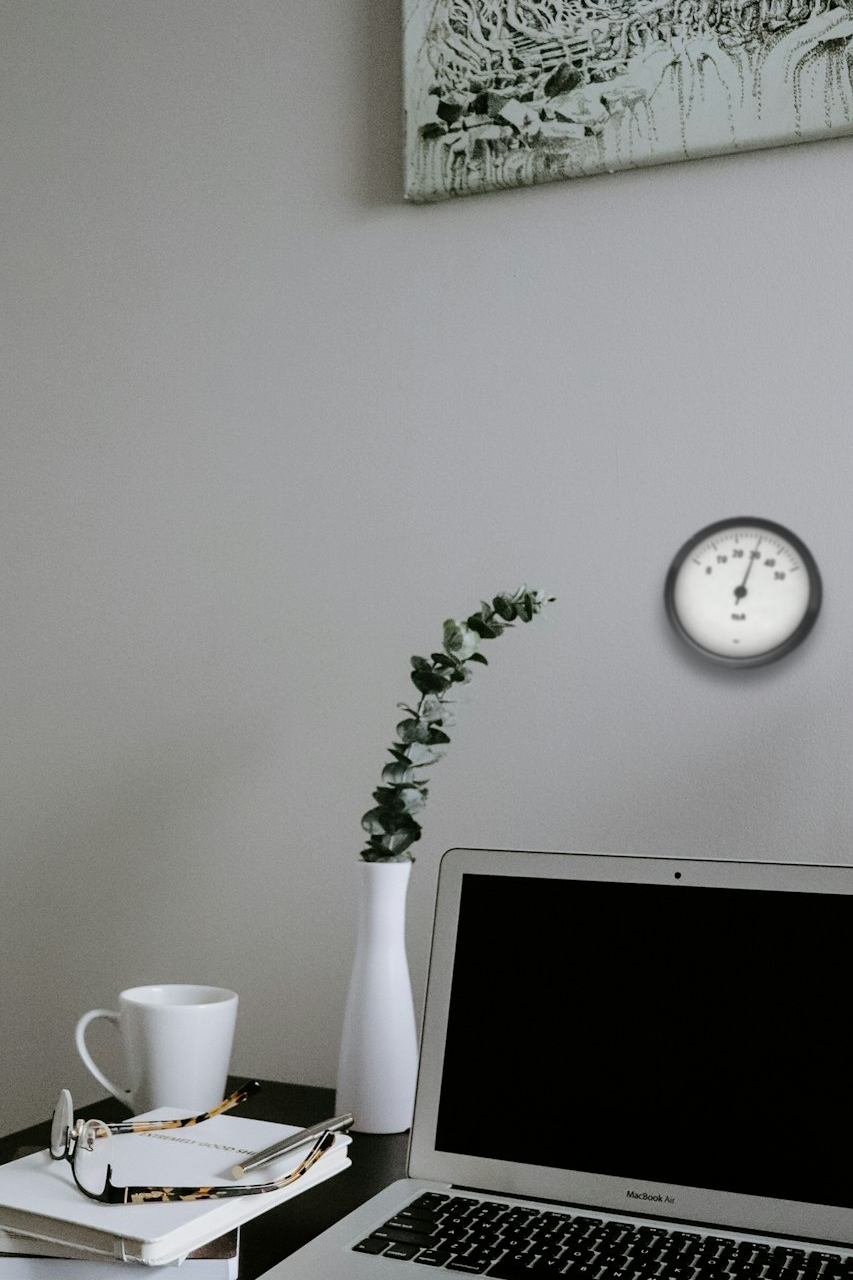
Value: {"value": 30, "unit": "mA"}
